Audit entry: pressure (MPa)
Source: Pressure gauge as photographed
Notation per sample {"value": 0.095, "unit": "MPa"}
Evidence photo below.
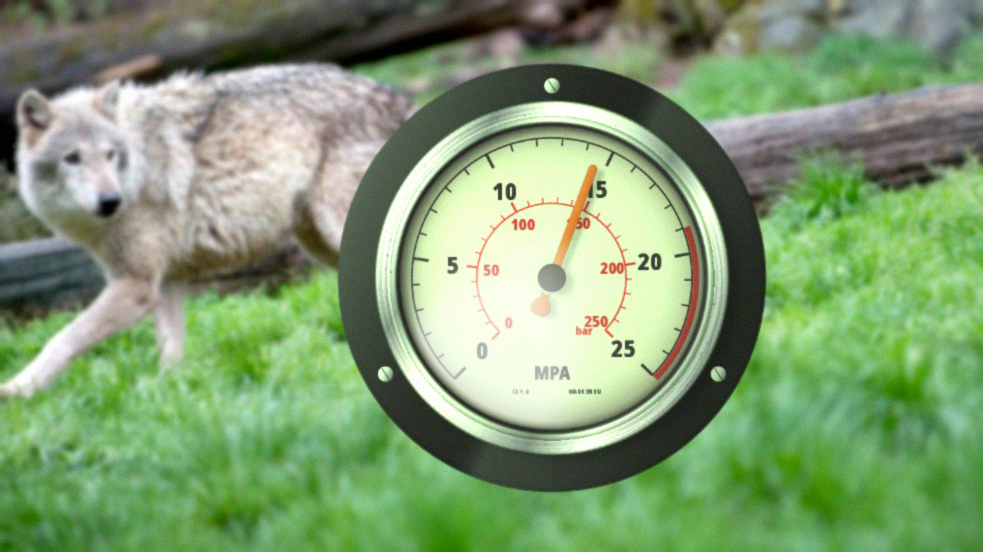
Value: {"value": 14.5, "unit": "MPa"}
